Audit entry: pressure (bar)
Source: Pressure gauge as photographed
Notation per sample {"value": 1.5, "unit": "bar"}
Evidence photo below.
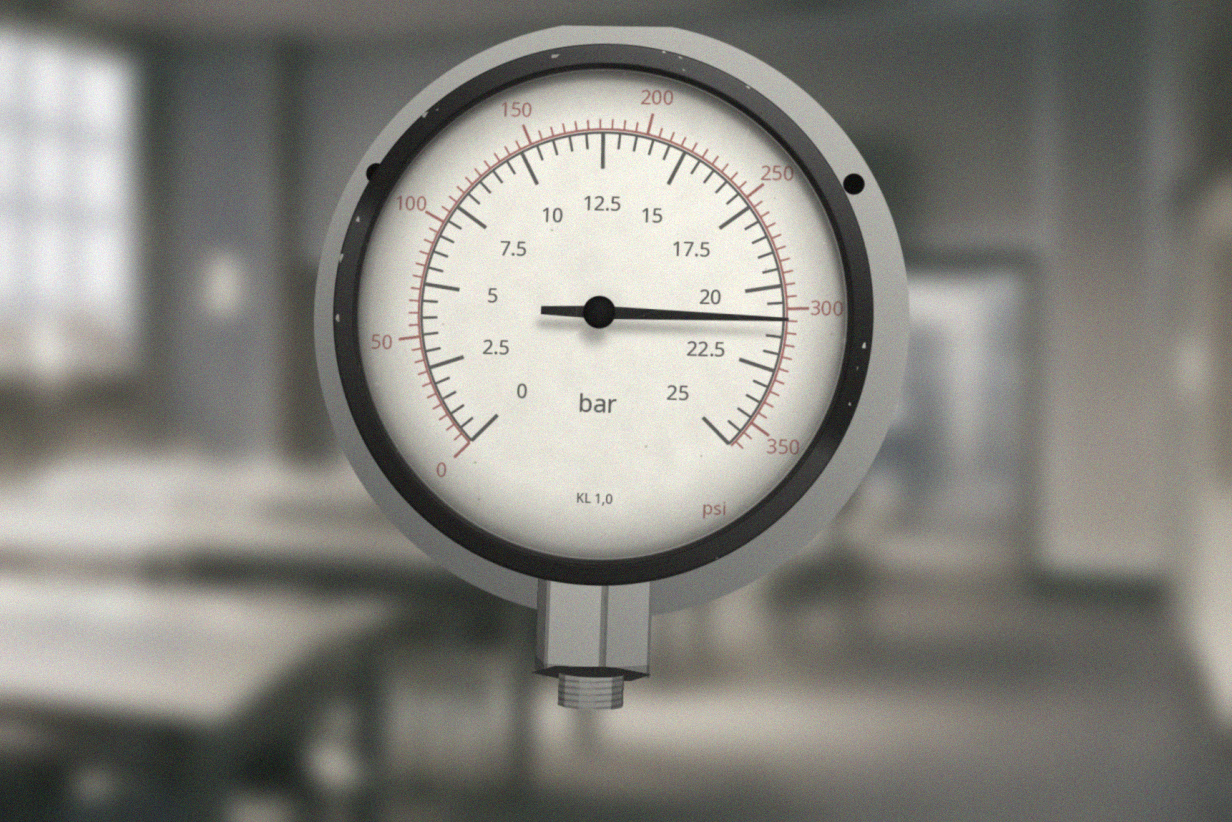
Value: {"value": 21, "unit": "bar"}
